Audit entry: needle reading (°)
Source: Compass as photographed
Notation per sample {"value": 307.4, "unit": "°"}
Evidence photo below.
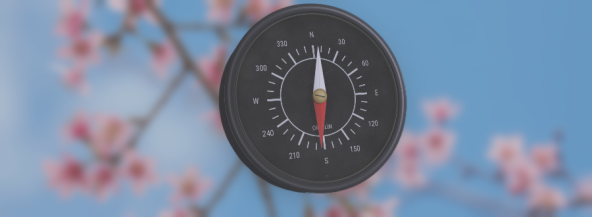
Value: {"value": 185, "unit": "°"}
